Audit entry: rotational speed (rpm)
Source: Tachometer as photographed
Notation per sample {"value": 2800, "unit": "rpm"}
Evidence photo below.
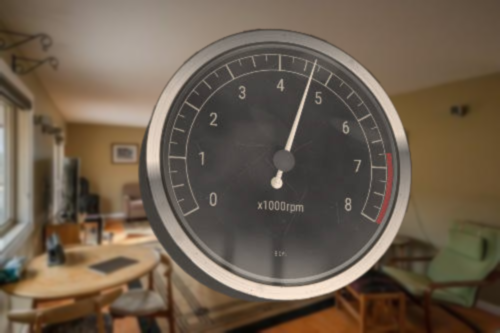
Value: {"value": 4625, "unit": "rpm"}
